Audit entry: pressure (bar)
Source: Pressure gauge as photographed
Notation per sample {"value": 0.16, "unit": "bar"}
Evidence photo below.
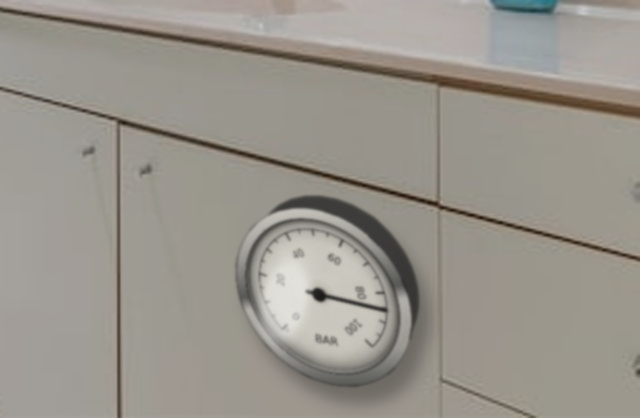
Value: {"value": 85, "unit": "bar"}
